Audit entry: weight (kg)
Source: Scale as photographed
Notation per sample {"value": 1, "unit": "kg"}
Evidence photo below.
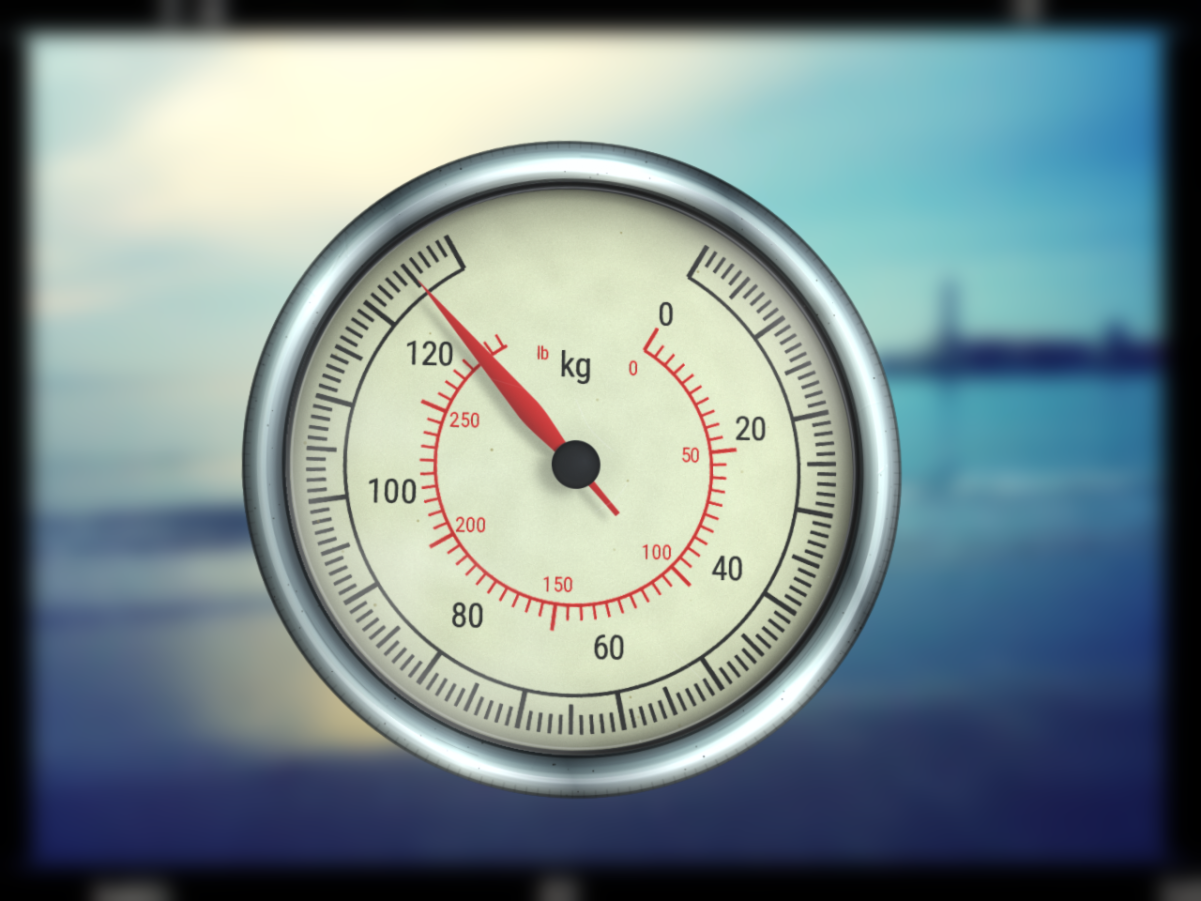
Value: {"value": 125, "unit": "kg"}
